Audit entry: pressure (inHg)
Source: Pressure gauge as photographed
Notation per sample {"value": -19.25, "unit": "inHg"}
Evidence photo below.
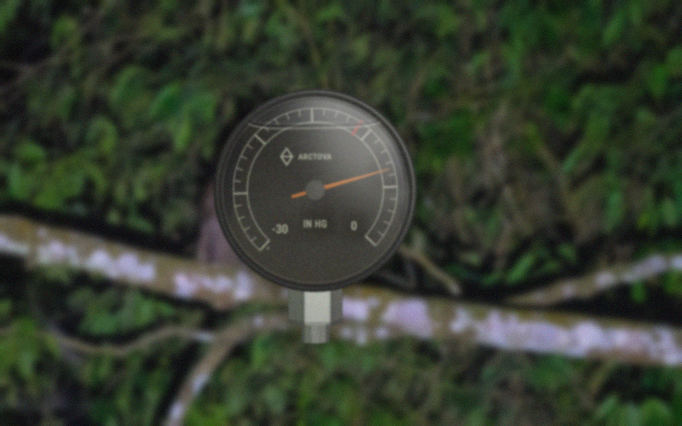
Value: {"value": -6.5, "unit": "inHg"}
